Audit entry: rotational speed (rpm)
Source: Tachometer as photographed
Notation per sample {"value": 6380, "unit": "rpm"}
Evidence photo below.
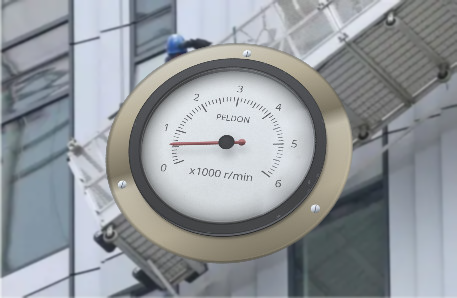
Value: {"value": 500, "unit": "rpm"}
